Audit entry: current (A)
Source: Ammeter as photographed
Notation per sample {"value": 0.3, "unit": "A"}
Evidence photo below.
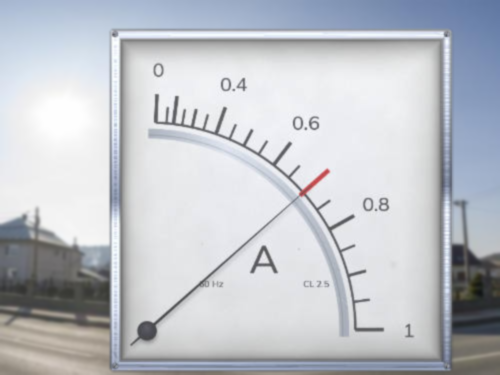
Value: {"value": 0.7, "unit": "A"}
